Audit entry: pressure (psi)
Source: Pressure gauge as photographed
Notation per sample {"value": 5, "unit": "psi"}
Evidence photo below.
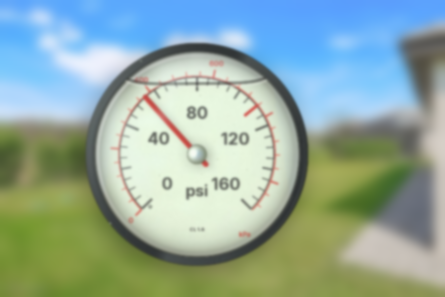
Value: {"value": 55, "unit": "psi"}
